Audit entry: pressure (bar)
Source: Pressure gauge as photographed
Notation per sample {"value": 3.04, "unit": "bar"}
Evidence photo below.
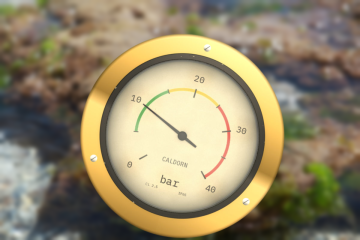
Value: {"value": 10, "unit": "bar"}
